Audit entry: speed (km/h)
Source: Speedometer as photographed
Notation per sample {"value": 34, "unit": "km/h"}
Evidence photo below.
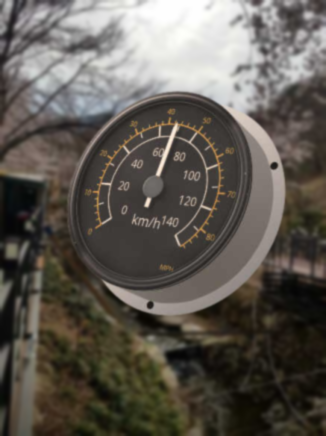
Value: {"value": 70, "unit": "km/h"}
